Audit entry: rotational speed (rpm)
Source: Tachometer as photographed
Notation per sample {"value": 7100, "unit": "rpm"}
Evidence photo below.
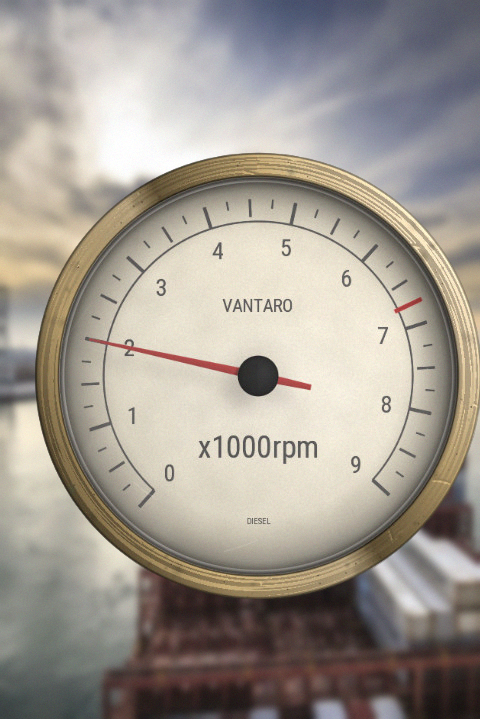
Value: {"value": 2000, "unit": "rpm"}
